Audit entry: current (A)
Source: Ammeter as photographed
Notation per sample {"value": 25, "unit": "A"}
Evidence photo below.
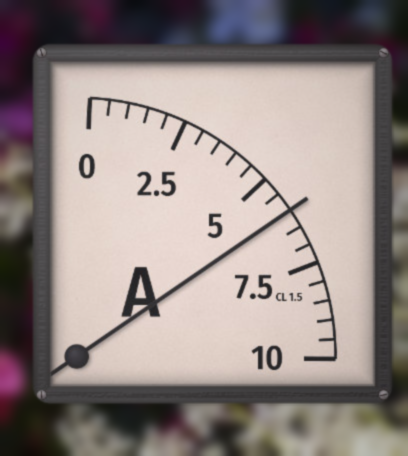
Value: {"value": 6, "unit": "A"}
